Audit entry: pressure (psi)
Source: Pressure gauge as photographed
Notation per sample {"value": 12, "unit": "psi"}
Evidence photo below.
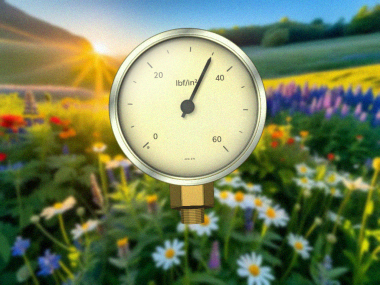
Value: {"value": 35, "unit": "psi"}
